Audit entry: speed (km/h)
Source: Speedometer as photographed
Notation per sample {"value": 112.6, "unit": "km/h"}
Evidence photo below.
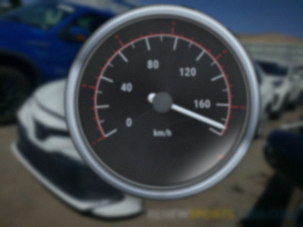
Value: {"value": 175, "unit": "km/h"}
